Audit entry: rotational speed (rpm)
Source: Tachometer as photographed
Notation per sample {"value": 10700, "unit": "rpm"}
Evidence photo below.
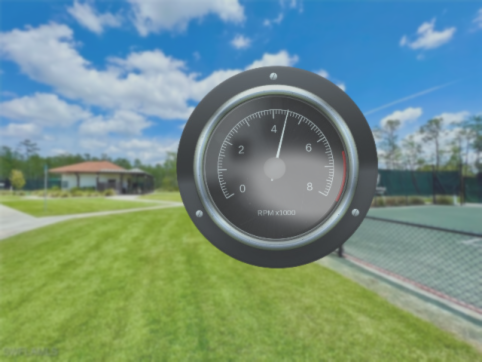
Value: {"value": 4500, "unit": "rpm"}
